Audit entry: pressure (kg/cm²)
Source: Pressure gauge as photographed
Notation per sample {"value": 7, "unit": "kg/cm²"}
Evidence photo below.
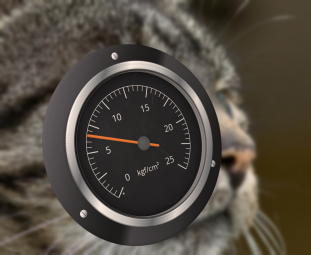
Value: {"value": 6.5, "unit": "kg/cm²"}
